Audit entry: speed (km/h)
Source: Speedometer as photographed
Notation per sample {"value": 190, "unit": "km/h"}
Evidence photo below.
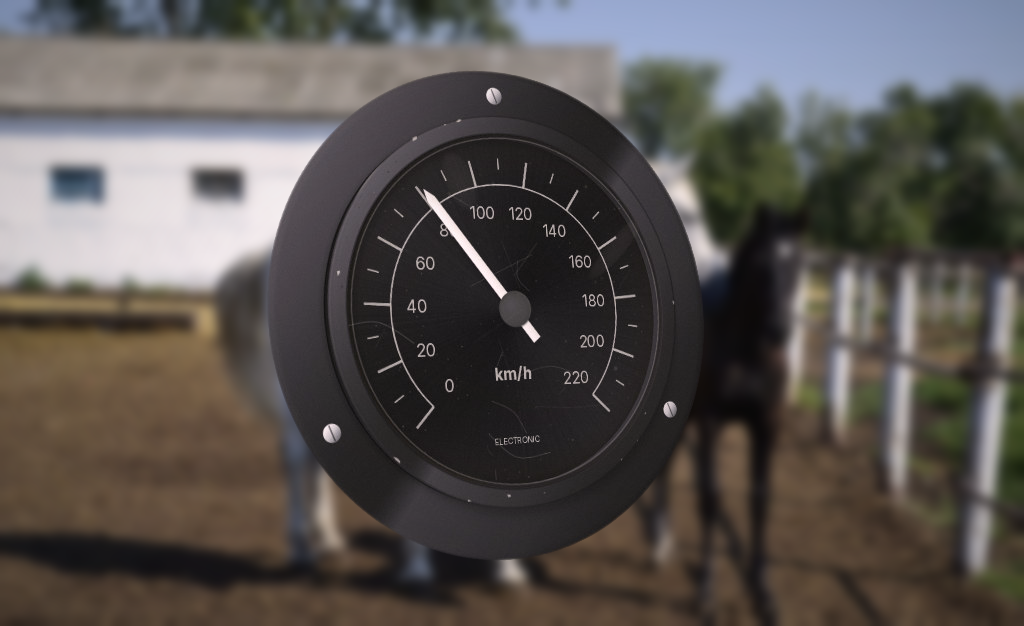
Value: {"value": 80, "unit": "km/h"}
